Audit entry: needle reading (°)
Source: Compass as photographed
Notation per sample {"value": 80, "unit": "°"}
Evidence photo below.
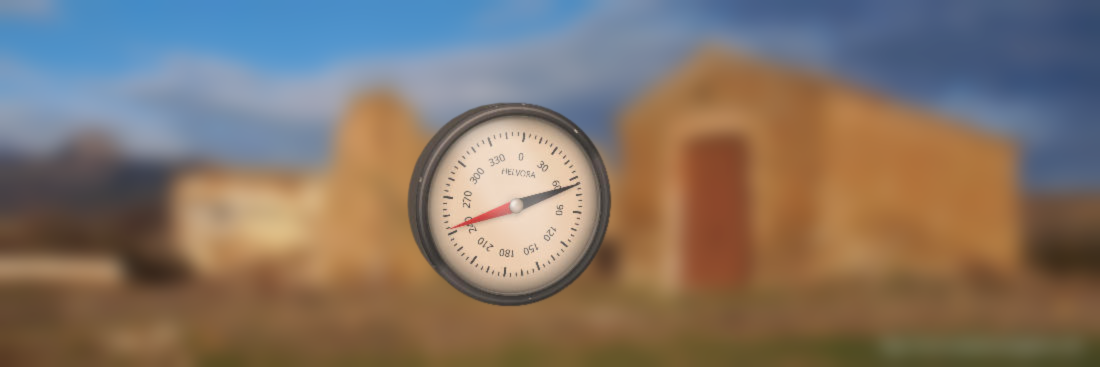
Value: {"value": 245, "unit": "°"}
